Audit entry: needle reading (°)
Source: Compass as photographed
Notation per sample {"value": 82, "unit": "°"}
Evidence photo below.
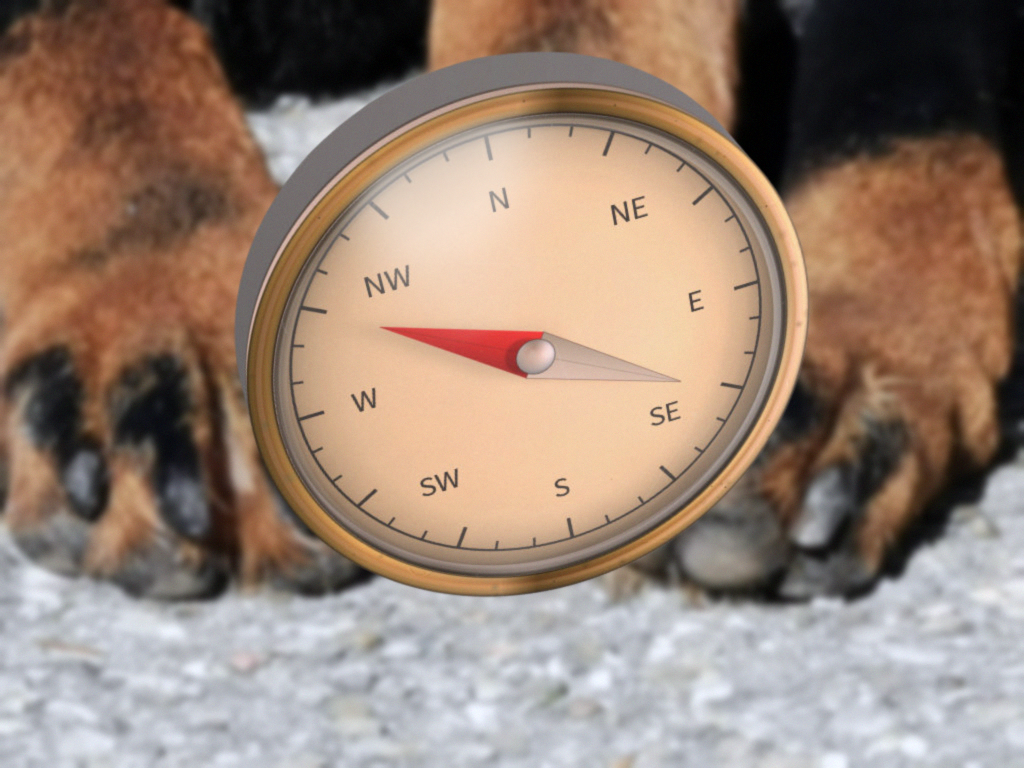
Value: {"value": 300, "unit": "°"}
